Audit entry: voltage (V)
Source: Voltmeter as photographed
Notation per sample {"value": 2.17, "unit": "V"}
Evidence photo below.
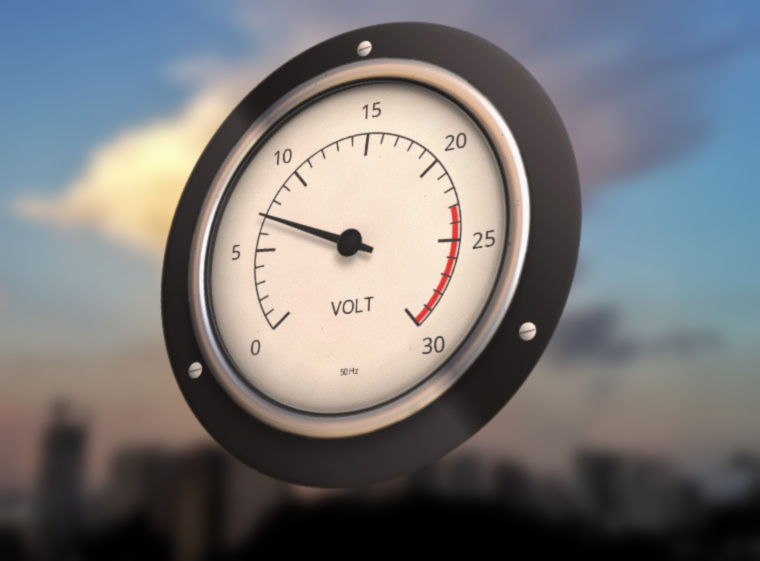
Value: {"value": 7, "unit": "V"}
